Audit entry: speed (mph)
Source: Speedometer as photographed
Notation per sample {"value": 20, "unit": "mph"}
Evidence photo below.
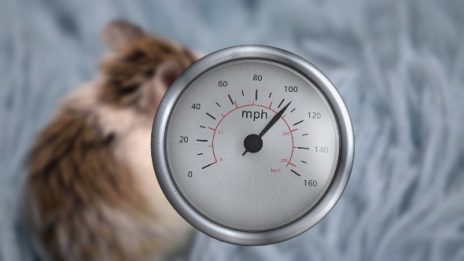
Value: {"value": 105, "unit": "mph"}
